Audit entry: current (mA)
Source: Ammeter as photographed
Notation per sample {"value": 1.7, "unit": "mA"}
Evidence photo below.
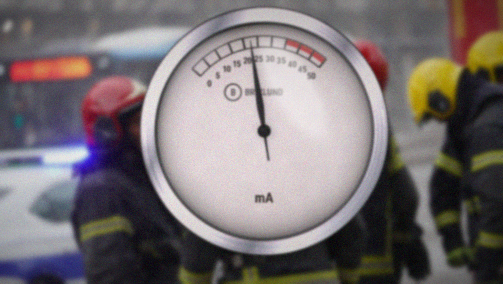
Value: {"value": 22.5, "unit": "mA"}
